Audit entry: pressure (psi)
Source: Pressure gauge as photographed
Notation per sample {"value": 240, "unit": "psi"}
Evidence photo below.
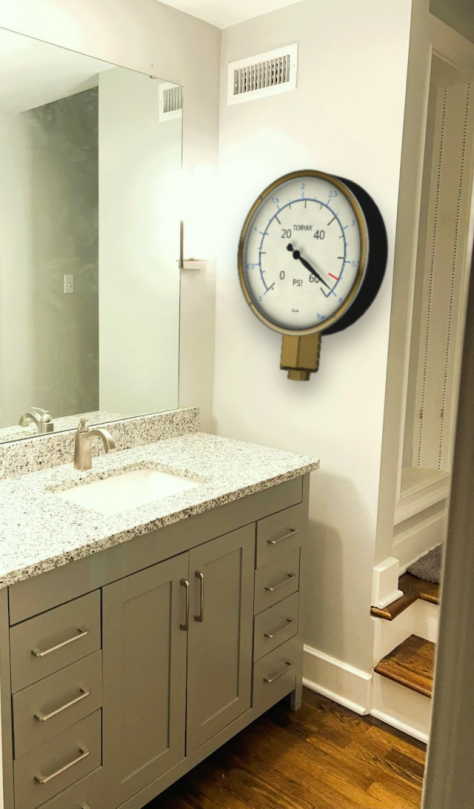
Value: {"value": 57.5, "unit": "psi"}
